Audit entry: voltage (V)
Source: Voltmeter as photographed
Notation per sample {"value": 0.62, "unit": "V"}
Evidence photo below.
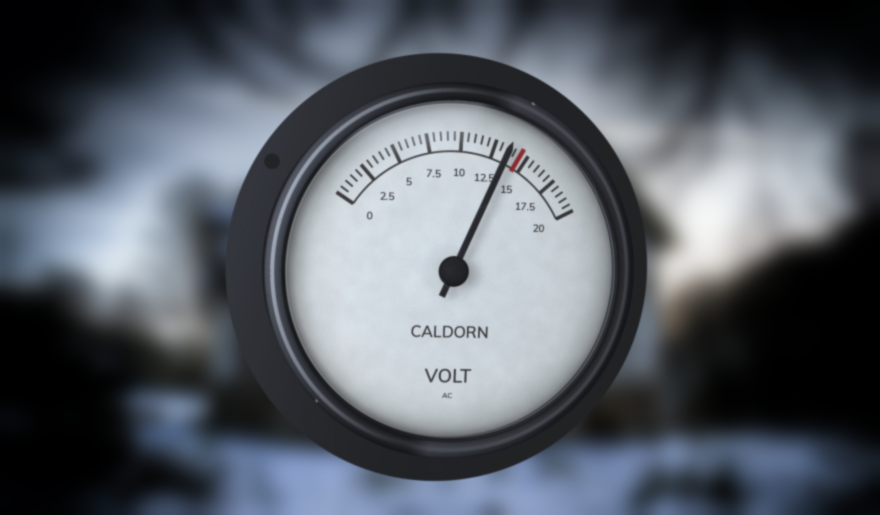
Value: {"value": 13.5, "unit": "V"}
